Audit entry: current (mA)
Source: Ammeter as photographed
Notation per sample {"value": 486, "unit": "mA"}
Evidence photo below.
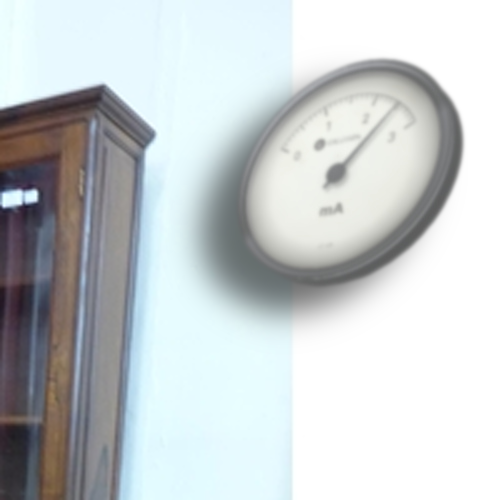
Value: {"value": 2.5, "unit": "mA"}
